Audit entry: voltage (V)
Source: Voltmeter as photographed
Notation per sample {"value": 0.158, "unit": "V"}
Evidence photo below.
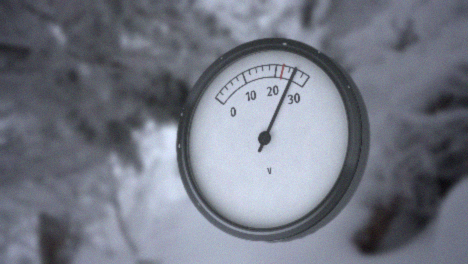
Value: {"value": 26, "unit": "V"}
